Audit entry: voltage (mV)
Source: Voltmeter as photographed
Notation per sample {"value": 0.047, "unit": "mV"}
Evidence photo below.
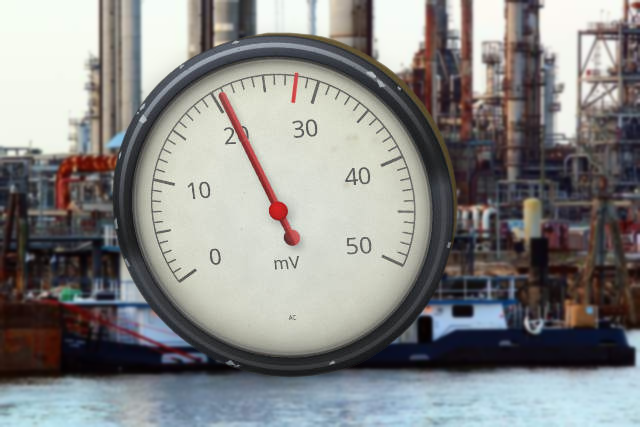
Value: {"value": 21, "unit": "mV"}
